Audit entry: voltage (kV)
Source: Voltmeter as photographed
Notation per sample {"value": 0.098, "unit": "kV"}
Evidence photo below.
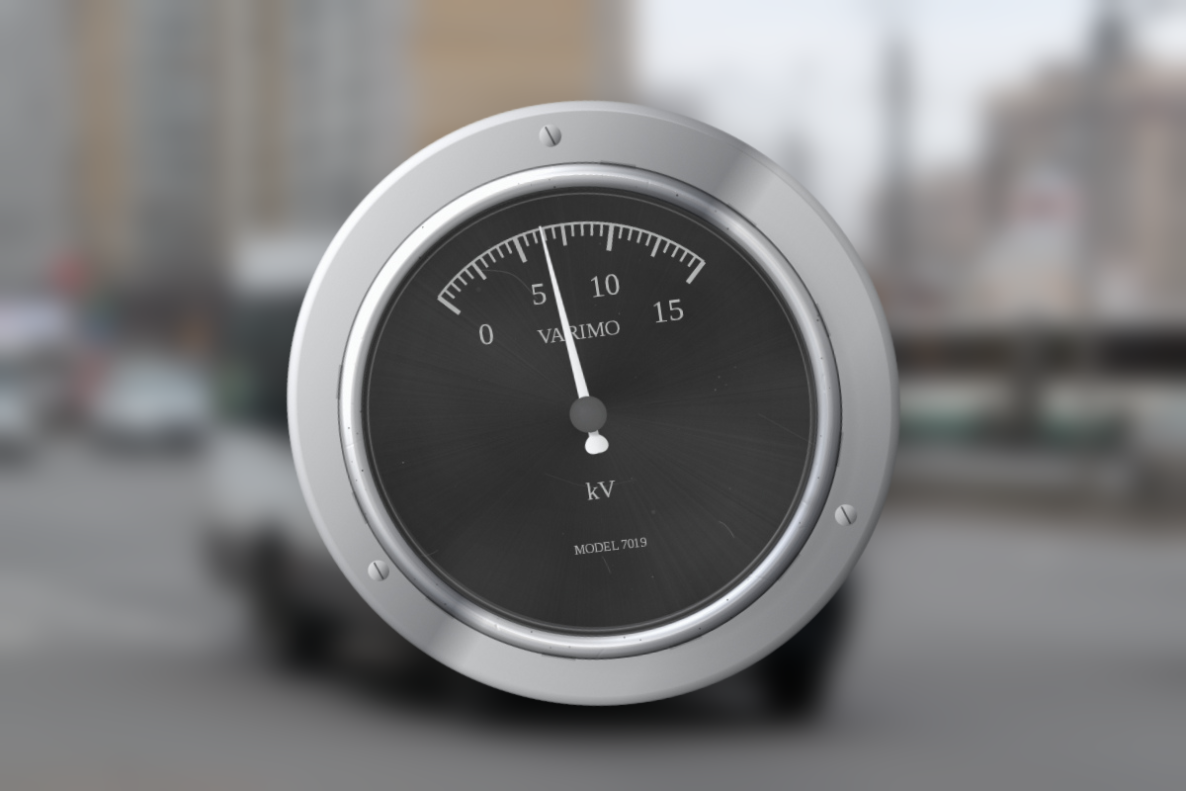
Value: {"value": 6.5, "unit": "kV"}
